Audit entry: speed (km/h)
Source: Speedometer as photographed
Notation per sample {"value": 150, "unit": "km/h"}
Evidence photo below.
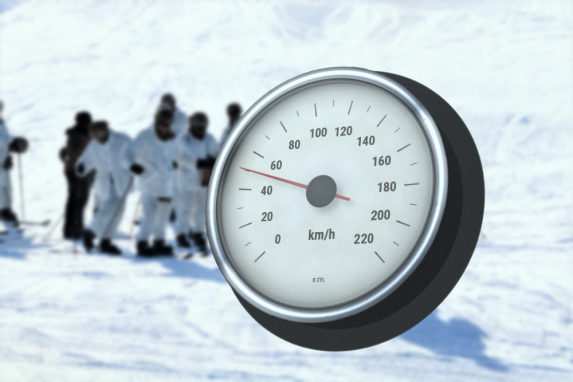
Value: {"value": 50, "unit": "km/h"}
